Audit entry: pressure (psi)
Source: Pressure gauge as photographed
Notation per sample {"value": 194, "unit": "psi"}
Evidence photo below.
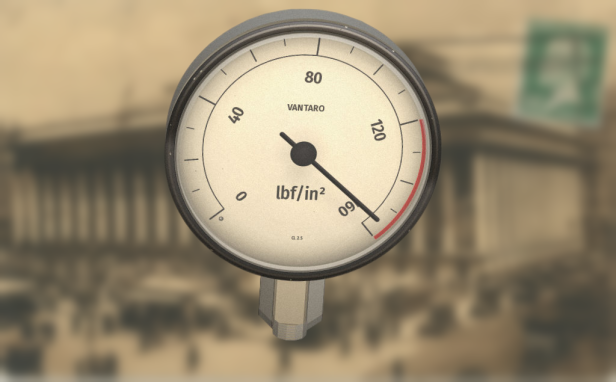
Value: {"value": 155, "unit": "psi"}
